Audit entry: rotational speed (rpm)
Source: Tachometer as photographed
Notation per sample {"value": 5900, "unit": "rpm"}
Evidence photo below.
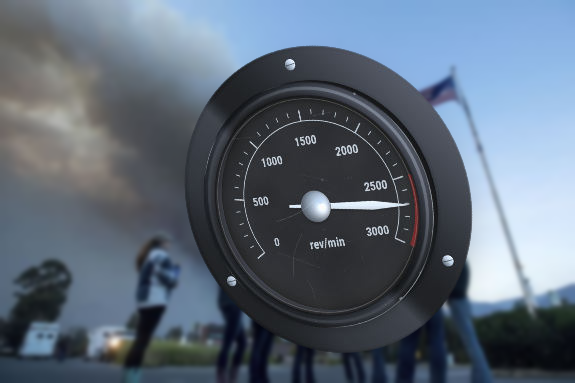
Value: {"value": 2700, "unit": "rpm"}
